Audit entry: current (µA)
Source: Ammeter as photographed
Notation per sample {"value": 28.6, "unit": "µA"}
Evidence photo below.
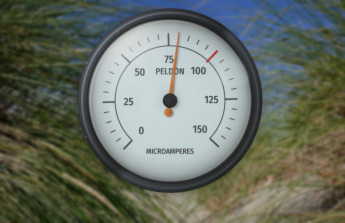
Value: {"value": 80, "unit": "µA"}
